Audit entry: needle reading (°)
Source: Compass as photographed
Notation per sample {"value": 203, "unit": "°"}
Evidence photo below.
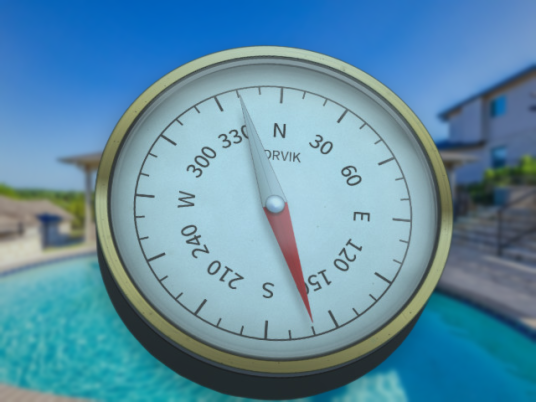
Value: {"value": 160, "unit": "°"}
